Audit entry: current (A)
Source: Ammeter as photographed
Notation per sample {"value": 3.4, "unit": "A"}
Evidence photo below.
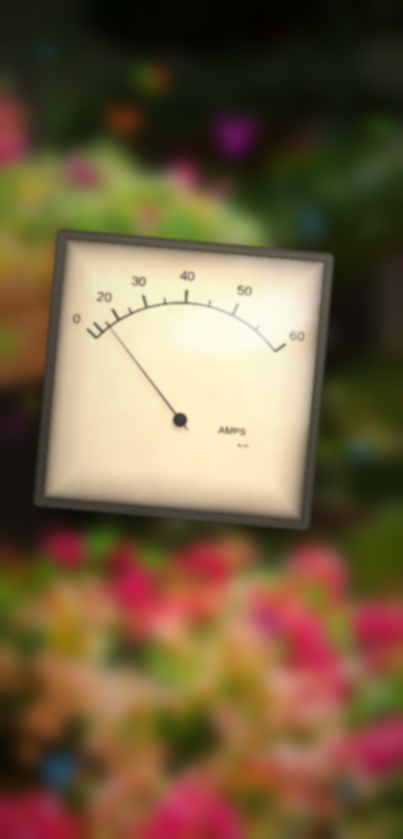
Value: {"value": 15, "unit": "A"}
